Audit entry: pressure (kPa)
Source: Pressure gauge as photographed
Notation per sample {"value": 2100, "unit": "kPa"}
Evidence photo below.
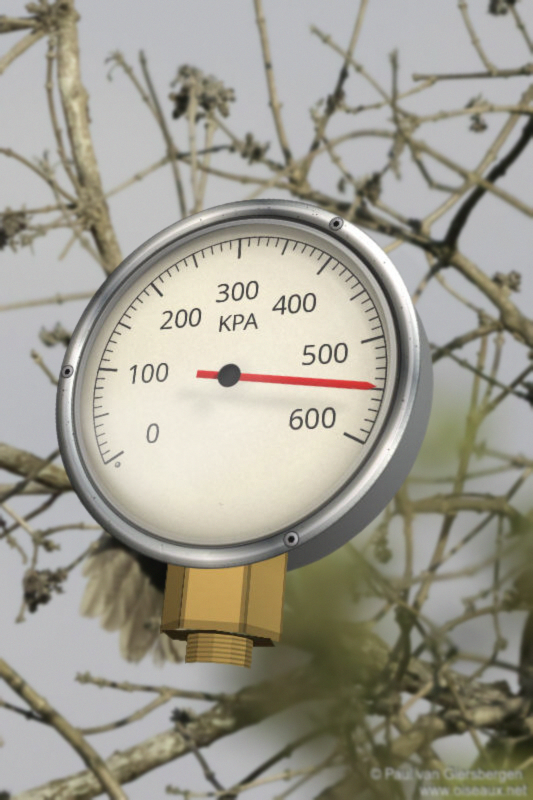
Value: {"value": 550, "unit": "kPa"}
